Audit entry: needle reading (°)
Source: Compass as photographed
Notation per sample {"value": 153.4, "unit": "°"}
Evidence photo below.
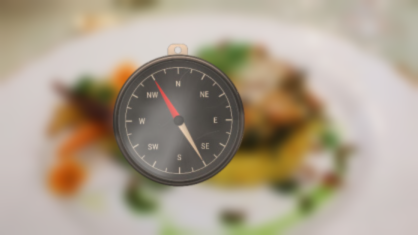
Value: {"value": 330, "unit": "°"}
